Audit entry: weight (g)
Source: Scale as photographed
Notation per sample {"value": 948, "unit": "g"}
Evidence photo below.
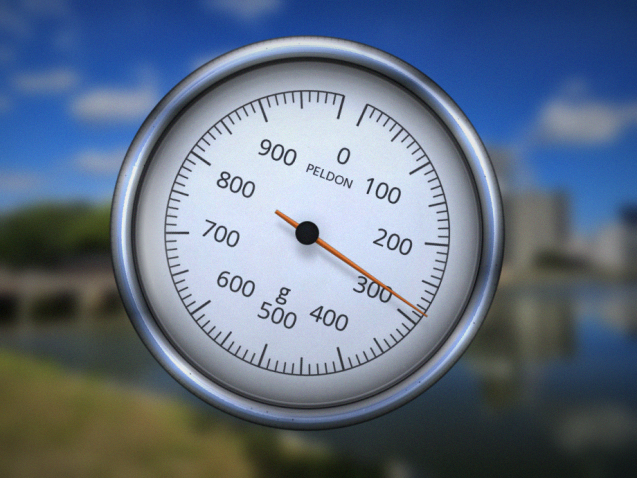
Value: {"value": 285, "unit": "g"}
